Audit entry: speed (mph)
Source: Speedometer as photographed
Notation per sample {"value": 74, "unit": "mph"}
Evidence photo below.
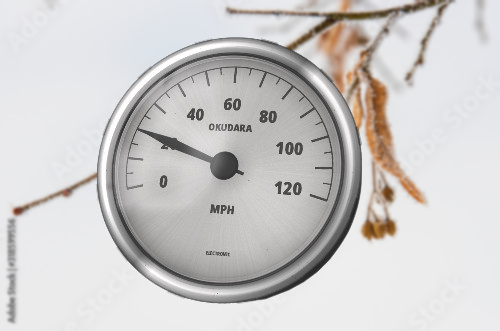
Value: {"value": 20, "unit": "mph"}
